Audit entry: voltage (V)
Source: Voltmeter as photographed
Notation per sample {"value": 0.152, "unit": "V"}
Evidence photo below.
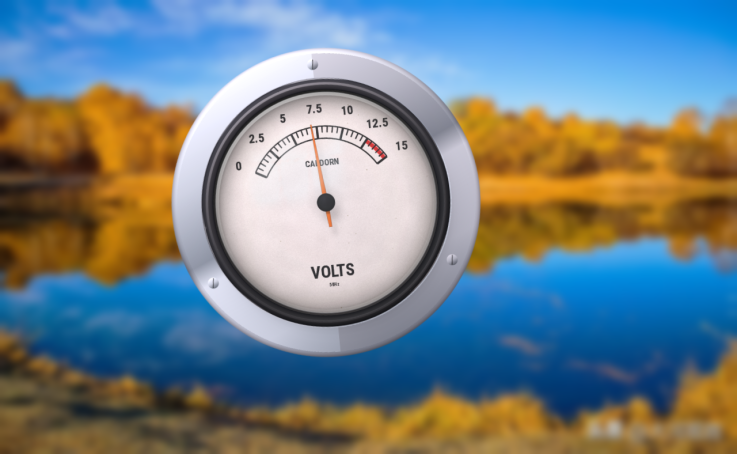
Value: {"value": 7, "unit": "V"}
